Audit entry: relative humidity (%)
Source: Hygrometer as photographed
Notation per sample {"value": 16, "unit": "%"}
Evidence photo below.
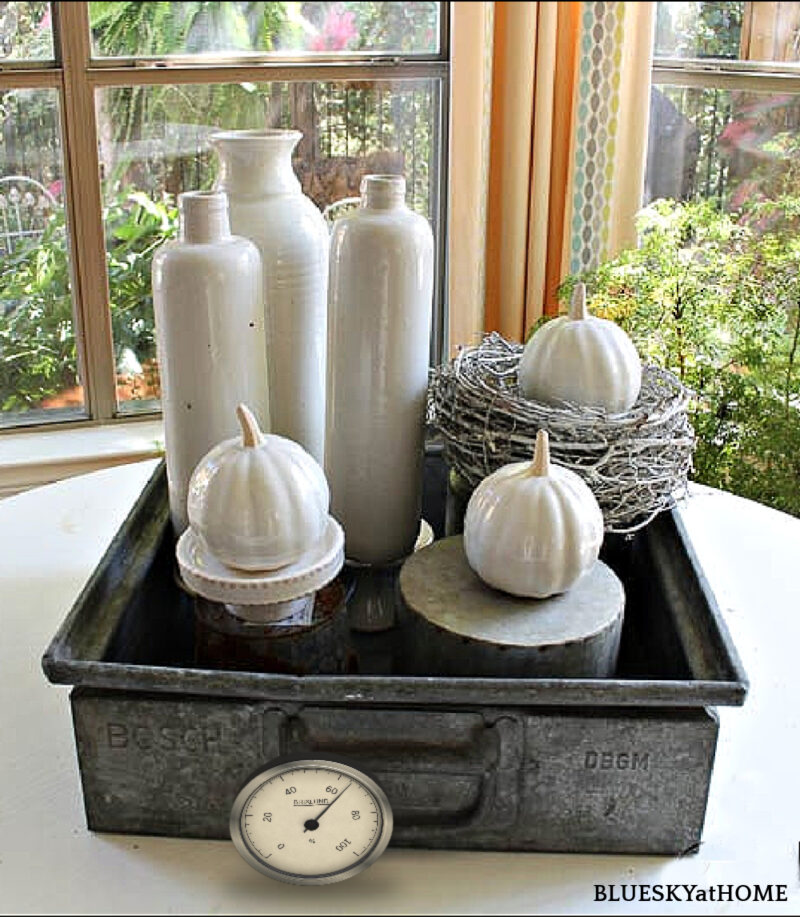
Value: {"value": 64, "unit": "%"}
